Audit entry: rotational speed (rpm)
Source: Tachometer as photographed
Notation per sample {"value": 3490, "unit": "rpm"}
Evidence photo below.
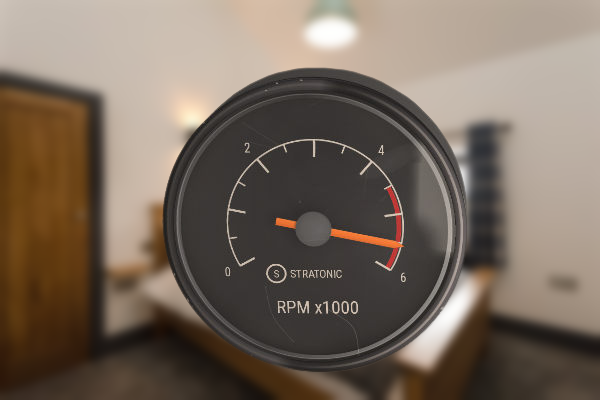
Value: {"value": 5500, "unit": "rpm"}
